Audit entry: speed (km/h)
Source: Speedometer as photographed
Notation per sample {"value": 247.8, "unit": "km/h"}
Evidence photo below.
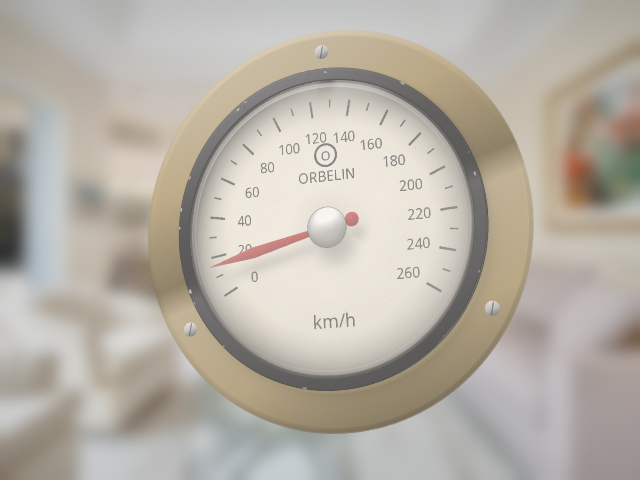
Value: {"value": 15, "unit": "km/h"}
